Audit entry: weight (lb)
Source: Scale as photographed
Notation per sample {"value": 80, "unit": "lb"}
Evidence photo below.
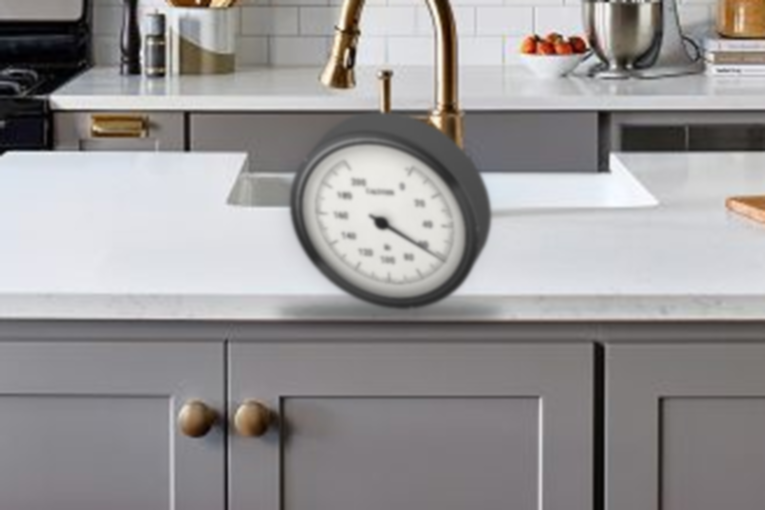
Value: {"value": 60, "unit": "lb"}
